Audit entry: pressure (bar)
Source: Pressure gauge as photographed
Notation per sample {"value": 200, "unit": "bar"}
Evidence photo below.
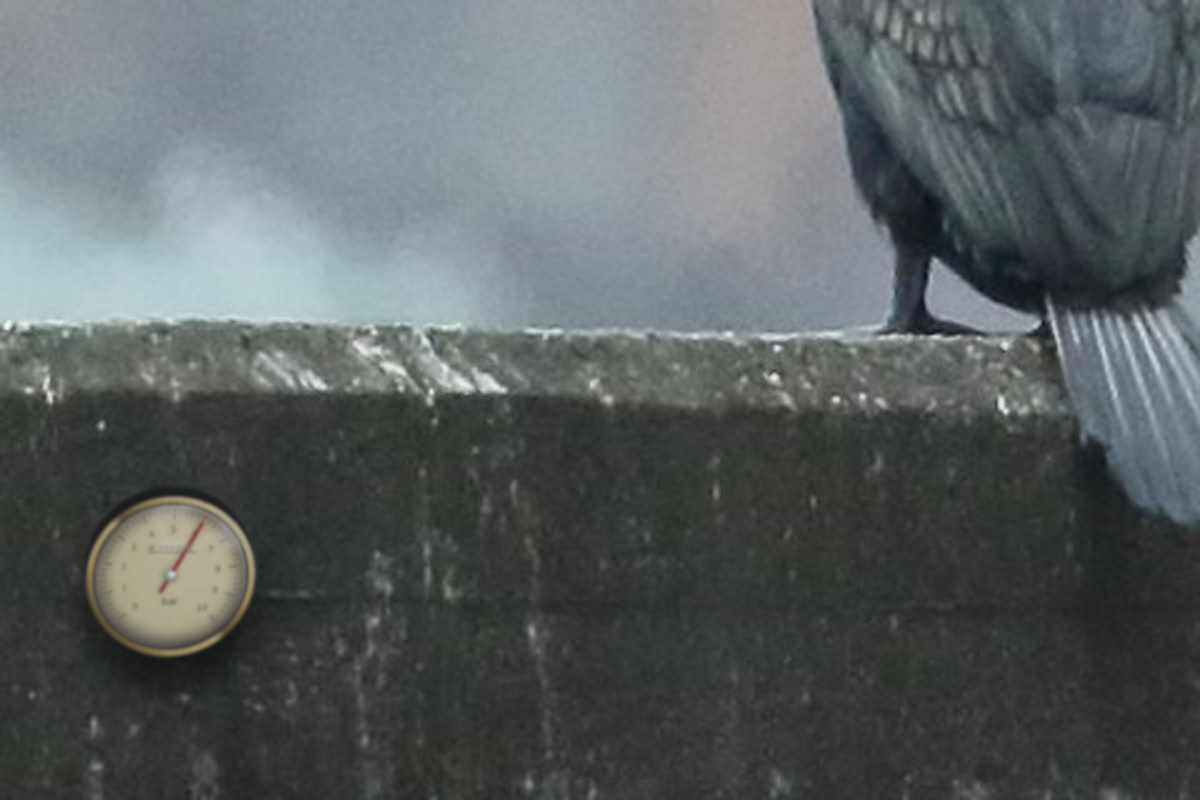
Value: {"value": 6, "unit": "bar"}
